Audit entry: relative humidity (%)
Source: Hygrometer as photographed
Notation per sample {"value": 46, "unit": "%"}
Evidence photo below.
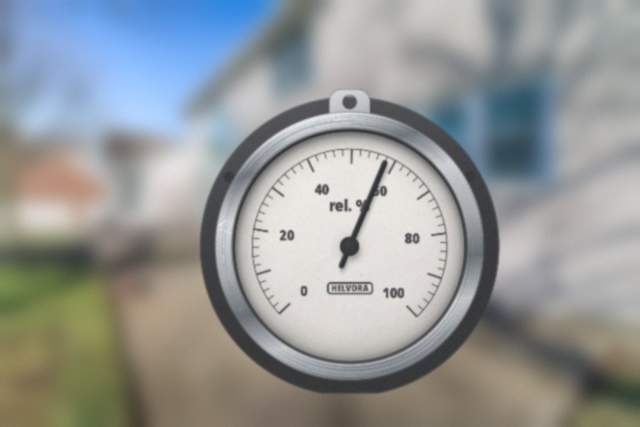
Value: {"value": 58, "unit": "%"}
